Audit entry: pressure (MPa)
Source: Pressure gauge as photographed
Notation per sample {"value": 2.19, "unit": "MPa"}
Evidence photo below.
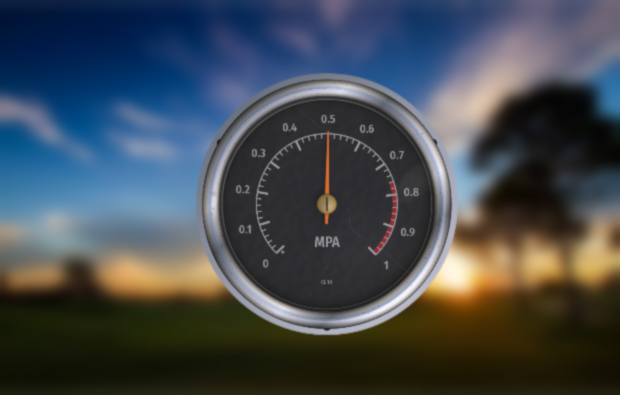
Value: {"value": 0.5, "unit": "MPa"}
